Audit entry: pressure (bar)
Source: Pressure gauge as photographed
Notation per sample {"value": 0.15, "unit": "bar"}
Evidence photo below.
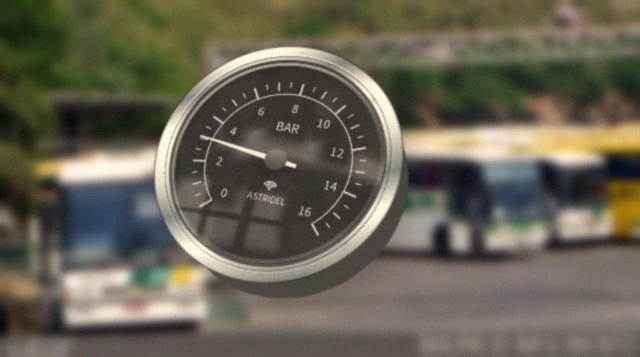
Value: {"value": 3, "unit": "bar"}
